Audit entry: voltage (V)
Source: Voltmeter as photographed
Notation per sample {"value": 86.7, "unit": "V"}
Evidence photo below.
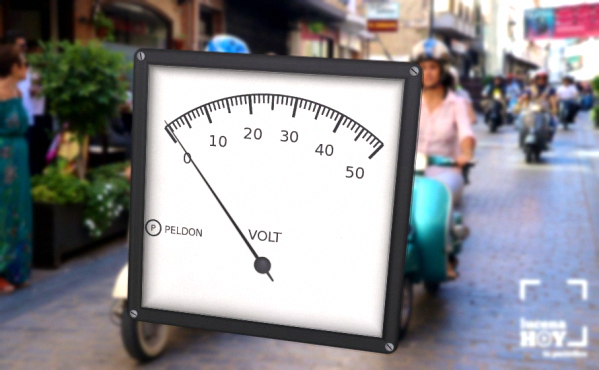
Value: {"value": 1, "unit": "V"}
